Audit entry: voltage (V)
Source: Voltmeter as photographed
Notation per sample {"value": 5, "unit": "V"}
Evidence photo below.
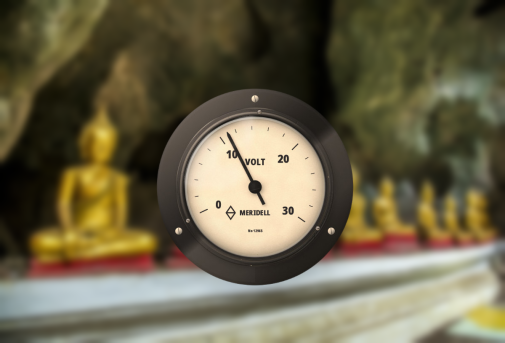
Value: {"value": 11, "unit": "V"}
